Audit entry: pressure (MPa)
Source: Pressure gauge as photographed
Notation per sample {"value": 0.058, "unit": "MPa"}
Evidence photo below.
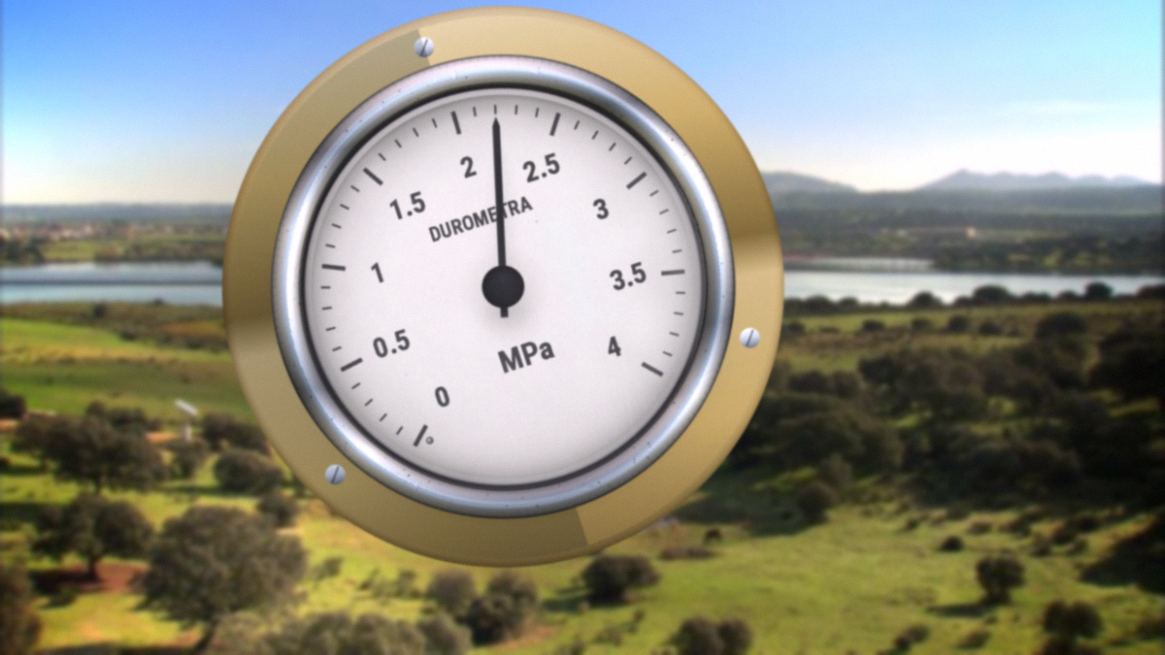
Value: {"value": 2.2, "unit": "MPa"}
